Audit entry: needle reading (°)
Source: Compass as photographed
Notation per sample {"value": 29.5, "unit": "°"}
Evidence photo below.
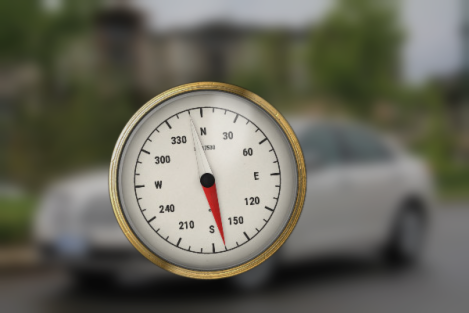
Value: {"value": 170, "unit": "°"}
